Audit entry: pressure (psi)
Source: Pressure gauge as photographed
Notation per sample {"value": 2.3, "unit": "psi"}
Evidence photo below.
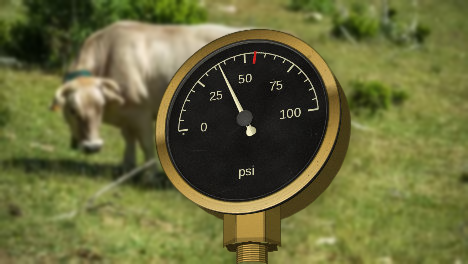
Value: {"value": 37.5, "unit": "psi"}
